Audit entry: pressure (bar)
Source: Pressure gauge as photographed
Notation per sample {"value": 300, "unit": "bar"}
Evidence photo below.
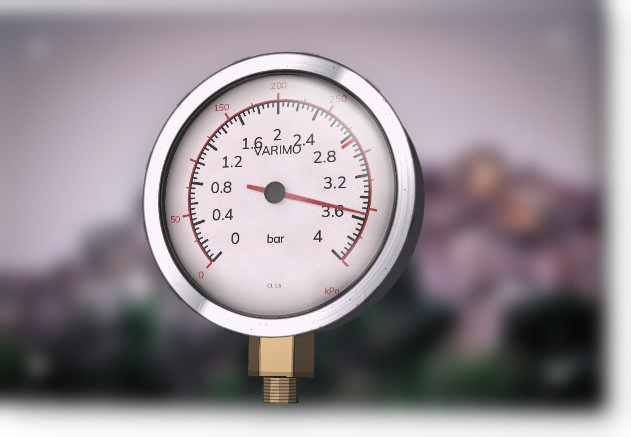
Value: {"value": 3.55, "unit": "bar"}
